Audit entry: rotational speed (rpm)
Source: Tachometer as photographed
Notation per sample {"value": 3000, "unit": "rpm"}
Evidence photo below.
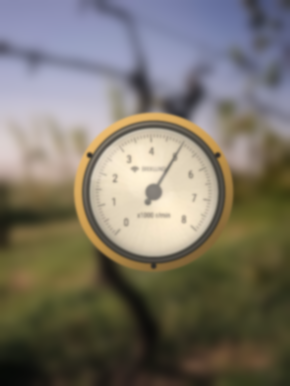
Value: {"value": 5000, "unit": "rpm"}
